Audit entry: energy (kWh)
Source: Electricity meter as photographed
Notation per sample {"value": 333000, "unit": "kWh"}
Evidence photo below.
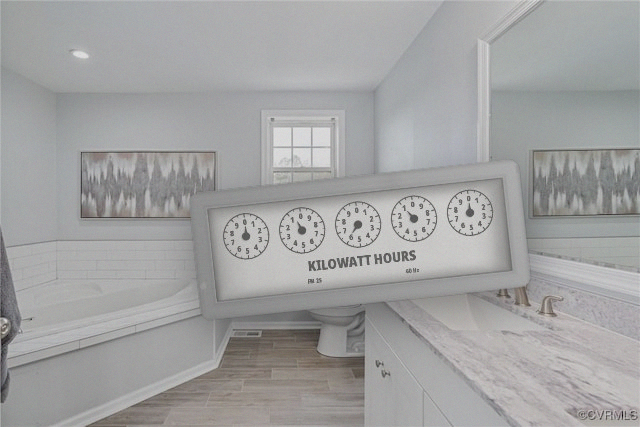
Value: {"value": 610, "unit": "kWh"}
